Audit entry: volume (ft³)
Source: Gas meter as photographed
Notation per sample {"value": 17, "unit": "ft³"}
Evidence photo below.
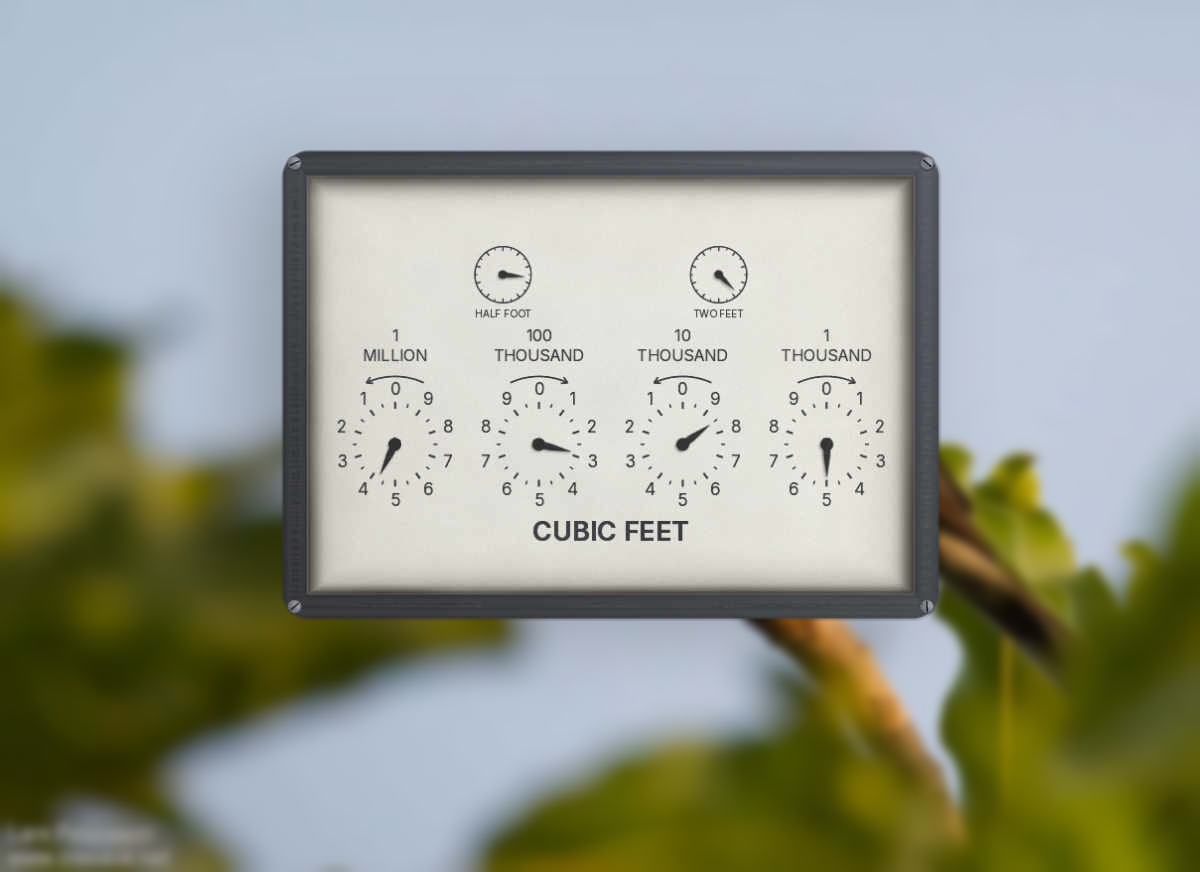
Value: {"value": 428500, "unit": "ft³"}
